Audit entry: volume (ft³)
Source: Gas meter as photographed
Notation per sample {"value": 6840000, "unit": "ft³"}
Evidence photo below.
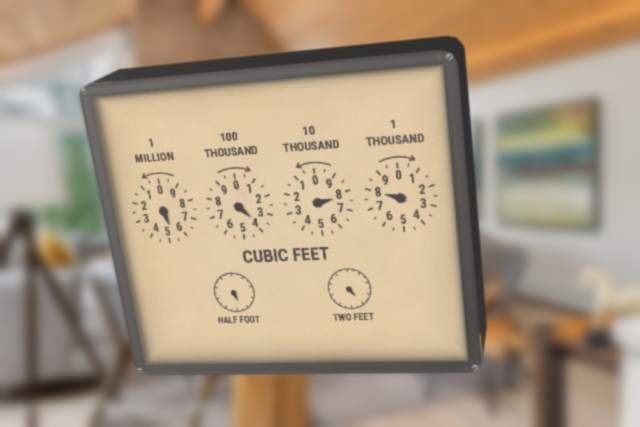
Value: {"value": 537800, "unit": "ft³"}
